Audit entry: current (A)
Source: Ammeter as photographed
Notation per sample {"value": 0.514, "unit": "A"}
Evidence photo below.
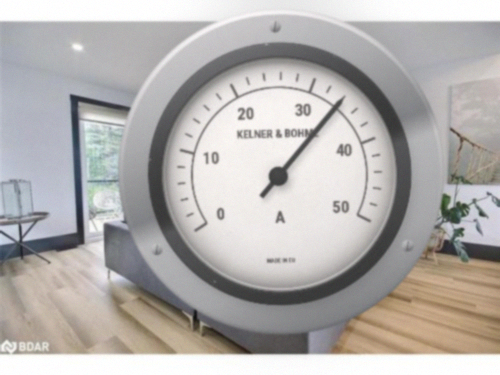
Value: {"value": 34, "unit": "A"}
